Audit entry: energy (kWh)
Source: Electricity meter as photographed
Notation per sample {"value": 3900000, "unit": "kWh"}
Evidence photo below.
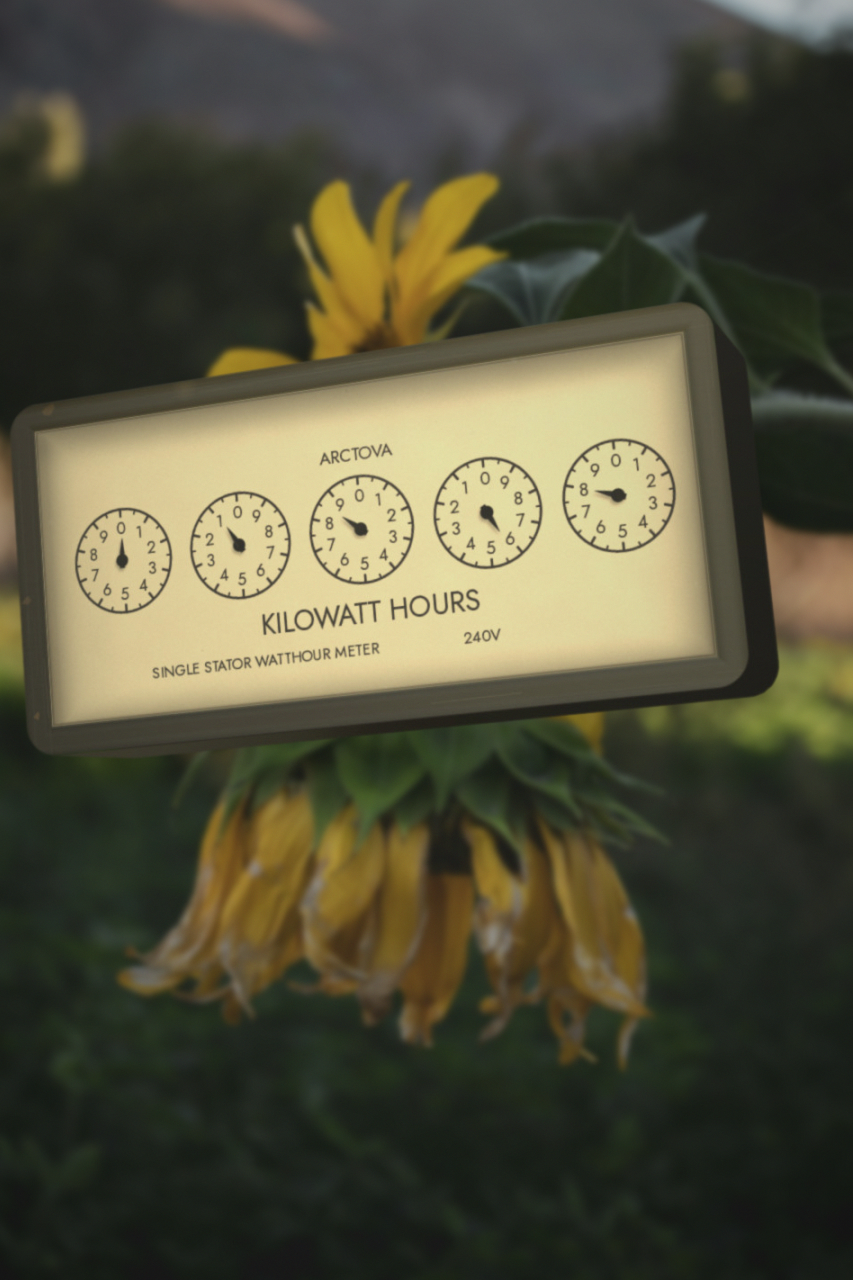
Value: {"value": 858, "unit": "kWh"}
